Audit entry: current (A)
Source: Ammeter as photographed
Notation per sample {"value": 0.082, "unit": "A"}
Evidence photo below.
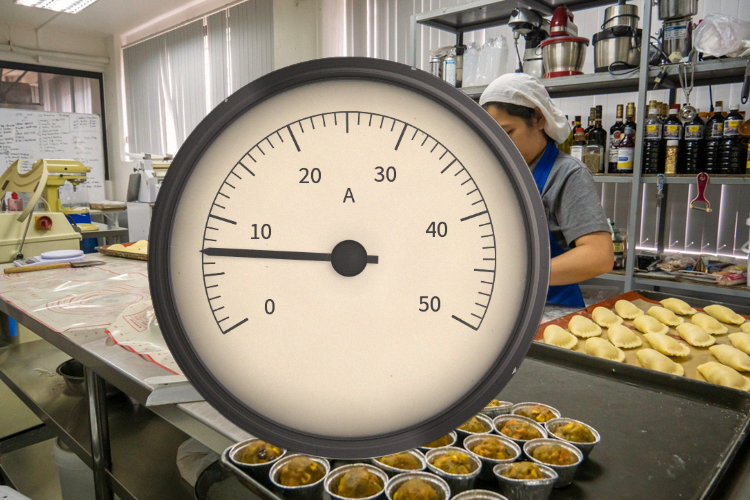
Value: {"value": 7, "unit": "A"}
